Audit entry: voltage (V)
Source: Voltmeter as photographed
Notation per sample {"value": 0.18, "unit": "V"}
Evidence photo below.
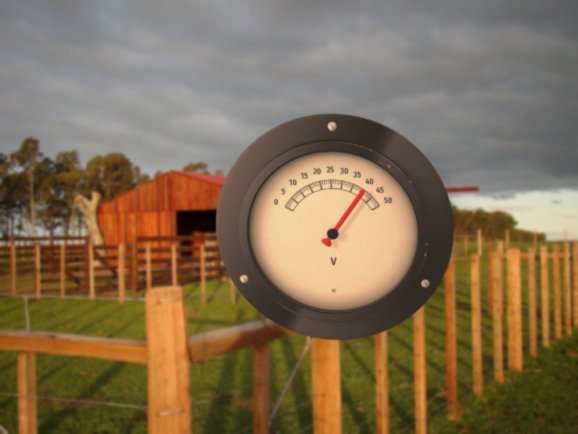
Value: {"value": 40, "unit": "V"}
